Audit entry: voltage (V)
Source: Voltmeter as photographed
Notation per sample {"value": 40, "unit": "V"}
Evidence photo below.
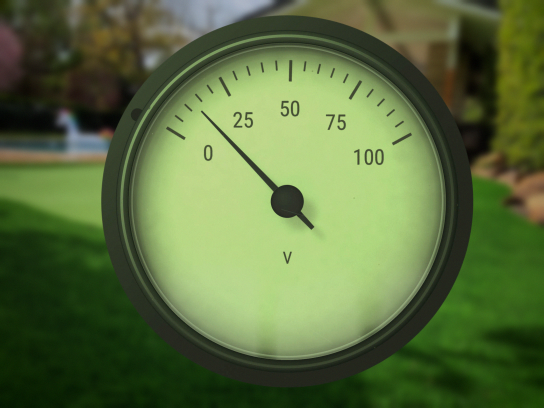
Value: {"value": 12.5, "unit": "V"}
